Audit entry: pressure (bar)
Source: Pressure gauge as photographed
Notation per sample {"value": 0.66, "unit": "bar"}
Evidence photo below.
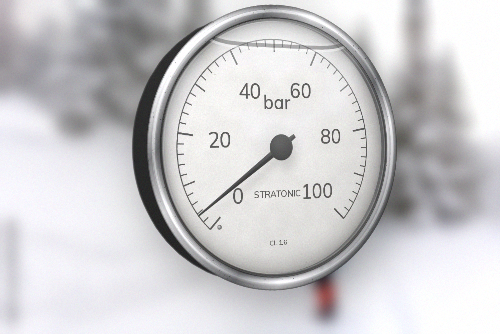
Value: {"value": 4, "unit": "bar"}
